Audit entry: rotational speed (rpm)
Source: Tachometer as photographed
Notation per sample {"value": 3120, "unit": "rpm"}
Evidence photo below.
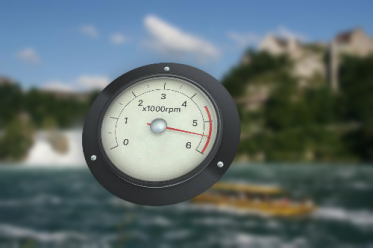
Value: {"value": 5500, "unit": "rpm"}
